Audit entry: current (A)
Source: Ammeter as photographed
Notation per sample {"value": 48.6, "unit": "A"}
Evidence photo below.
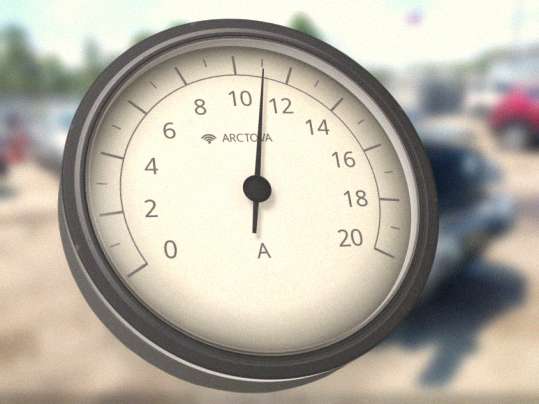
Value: {"value": 11, "unit": "A"}
